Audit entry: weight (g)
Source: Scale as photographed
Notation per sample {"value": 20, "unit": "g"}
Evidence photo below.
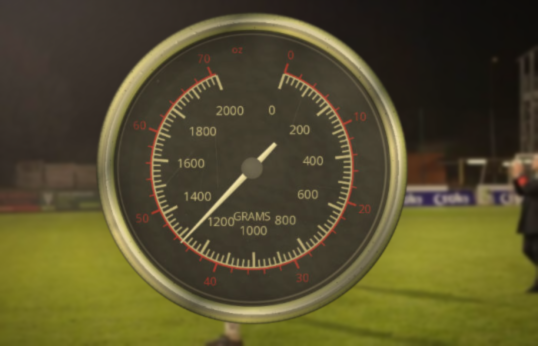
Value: {"value": 1280, "unit": "g"}
